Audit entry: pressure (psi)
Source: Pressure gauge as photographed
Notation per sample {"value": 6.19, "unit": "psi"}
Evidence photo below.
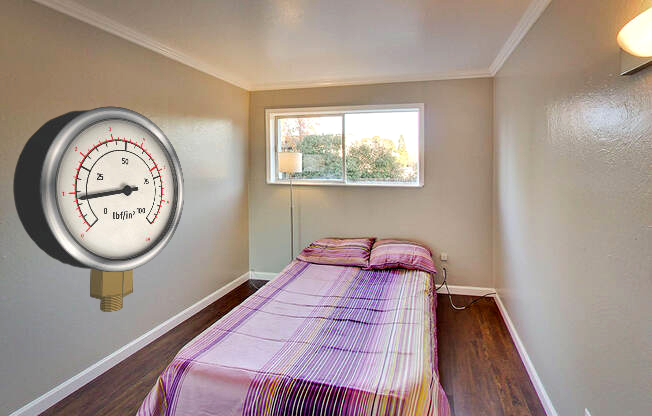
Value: {"value": 12.5, "unit": "psi"}
